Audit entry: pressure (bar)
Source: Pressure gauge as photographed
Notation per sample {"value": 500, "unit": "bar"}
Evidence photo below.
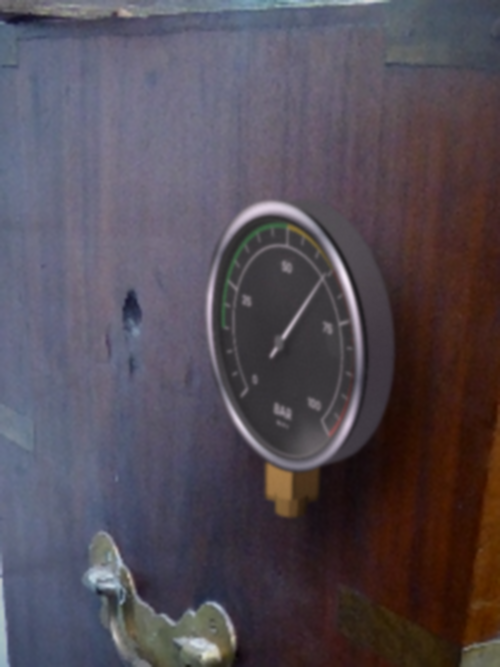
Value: {"value": 65, "unit": "bar"}
